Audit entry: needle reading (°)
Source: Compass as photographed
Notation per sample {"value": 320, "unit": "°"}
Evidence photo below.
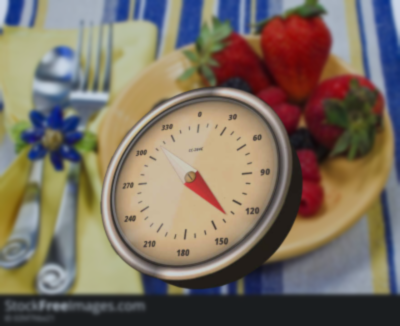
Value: {"value": 135, "unit": "°"}
